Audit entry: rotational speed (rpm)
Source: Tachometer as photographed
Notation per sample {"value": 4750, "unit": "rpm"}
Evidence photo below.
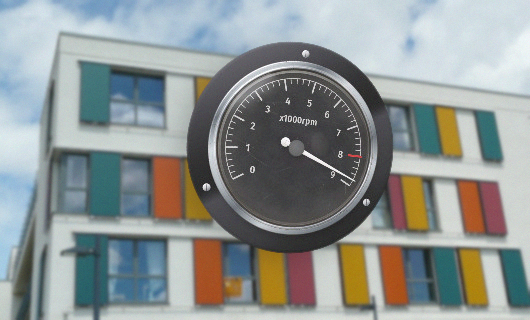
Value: {"value": 8800, "unit": "rpm"}
